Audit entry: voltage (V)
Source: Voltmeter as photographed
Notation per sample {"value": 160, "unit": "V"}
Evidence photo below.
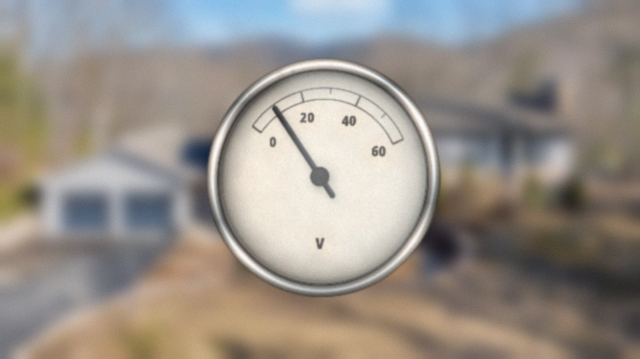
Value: {"value": 10, "unit": "V"}
